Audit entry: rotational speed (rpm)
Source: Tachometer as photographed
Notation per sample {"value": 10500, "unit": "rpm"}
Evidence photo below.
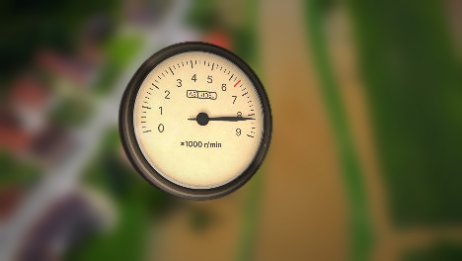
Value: {"value": 8200, "unit": "rpm"}
